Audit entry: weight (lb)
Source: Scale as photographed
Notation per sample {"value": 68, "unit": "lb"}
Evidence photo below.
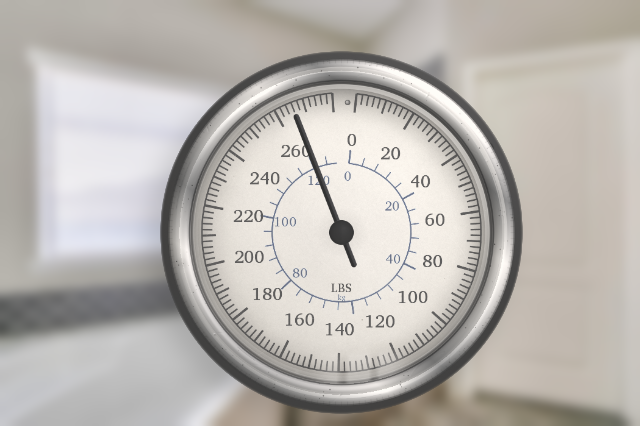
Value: {"value": 266, "unit": "lb"}
